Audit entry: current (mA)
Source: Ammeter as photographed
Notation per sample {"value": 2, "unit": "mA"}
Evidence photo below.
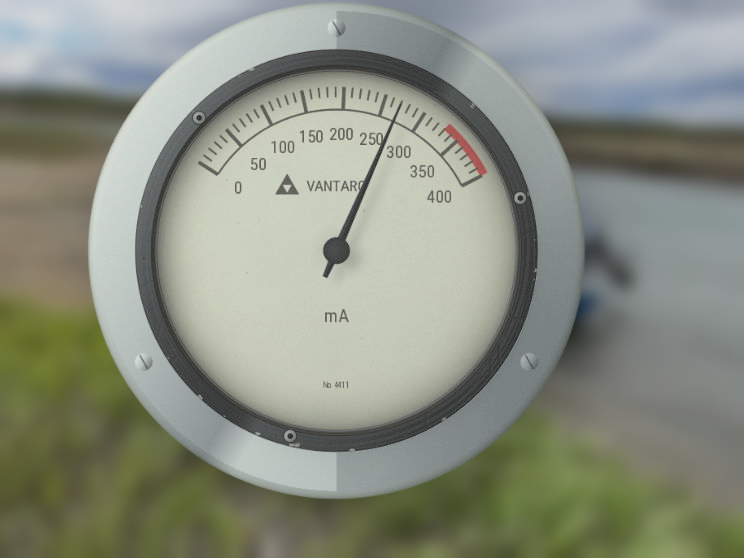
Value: {"value": 270, "unit": "mA"}
